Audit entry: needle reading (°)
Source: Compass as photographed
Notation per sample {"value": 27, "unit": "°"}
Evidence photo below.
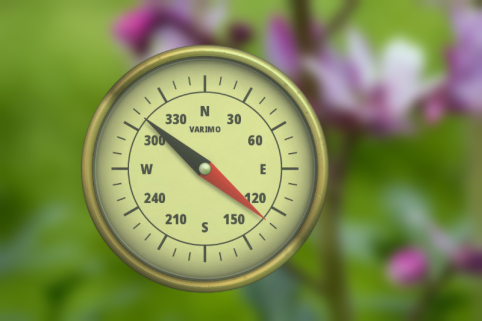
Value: {"value": 130, "unit": "°"}
